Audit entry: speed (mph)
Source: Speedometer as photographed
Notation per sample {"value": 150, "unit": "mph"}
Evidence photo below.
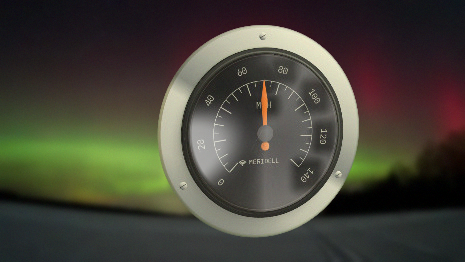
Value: {"value": 70, "unit": "mph"}
